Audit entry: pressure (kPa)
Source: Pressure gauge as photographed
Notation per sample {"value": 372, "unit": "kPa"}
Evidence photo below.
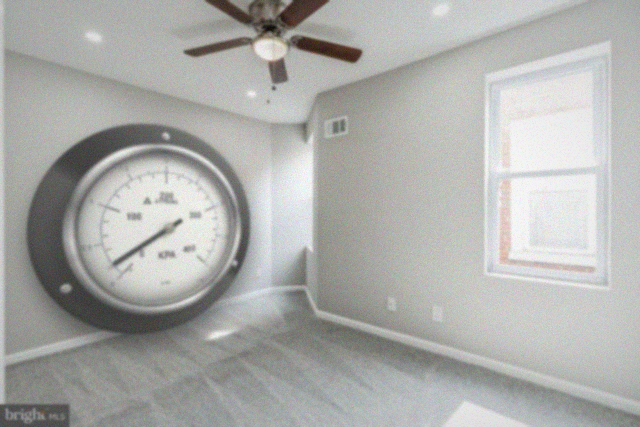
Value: {"value": 20, "unit": "kPa"}
